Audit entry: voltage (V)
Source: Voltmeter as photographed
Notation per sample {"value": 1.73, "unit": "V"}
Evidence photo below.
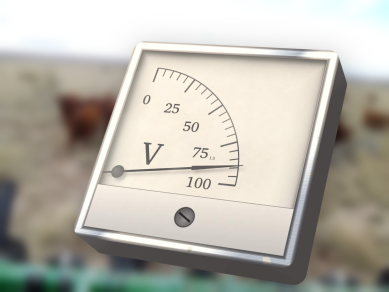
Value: {"value": 90, "unit": "V"}
